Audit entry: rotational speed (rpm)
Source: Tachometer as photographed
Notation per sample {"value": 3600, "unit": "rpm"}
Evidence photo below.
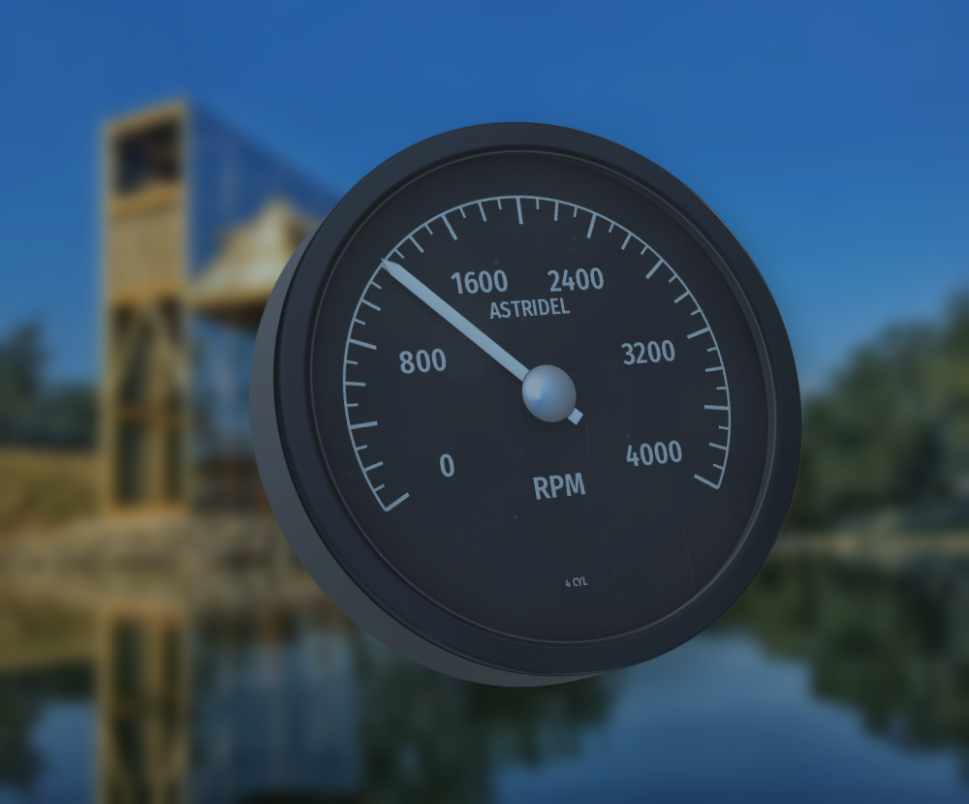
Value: {"value": 1200, "unit": "rpm"}
